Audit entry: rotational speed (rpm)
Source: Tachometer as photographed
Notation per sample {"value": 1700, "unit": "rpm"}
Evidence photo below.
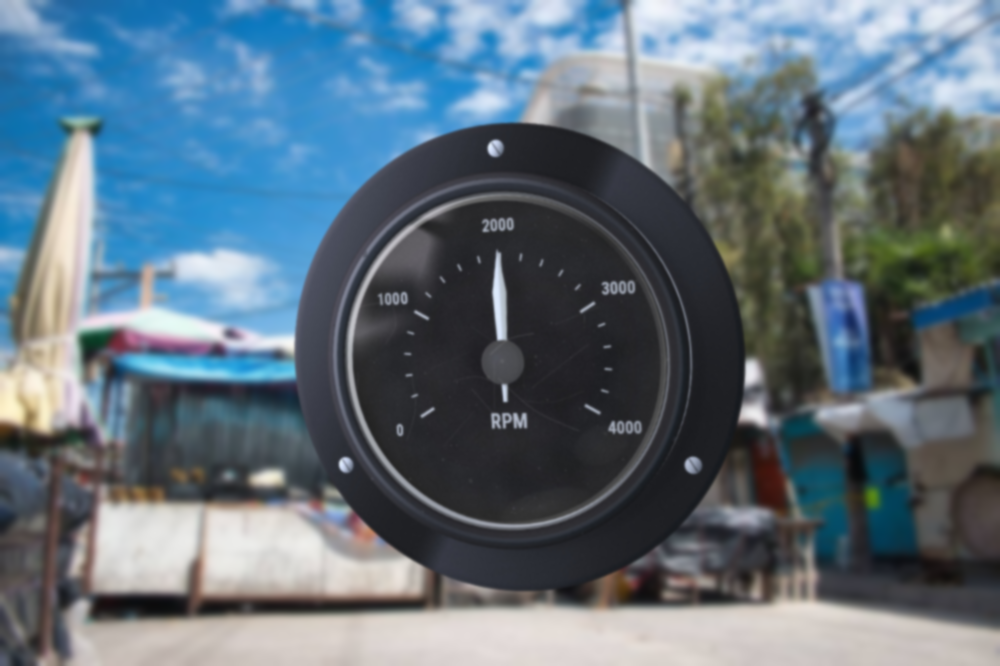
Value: {"value": 2000, "unit": "rpm"}
